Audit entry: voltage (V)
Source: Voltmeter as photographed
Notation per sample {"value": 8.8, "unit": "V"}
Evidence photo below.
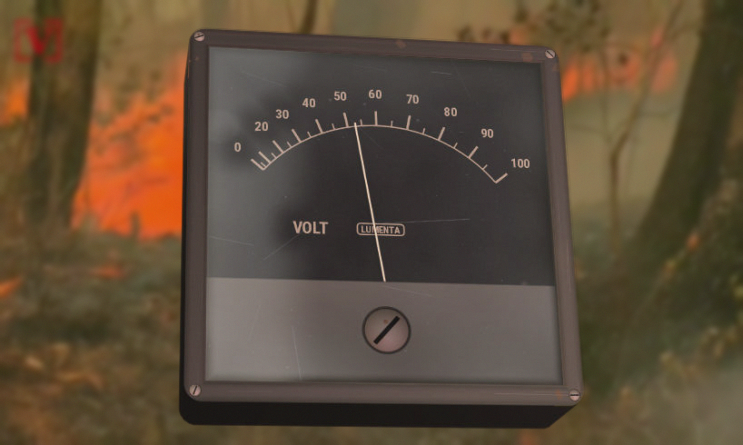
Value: {"value": 52.5, "unit": "V"}
